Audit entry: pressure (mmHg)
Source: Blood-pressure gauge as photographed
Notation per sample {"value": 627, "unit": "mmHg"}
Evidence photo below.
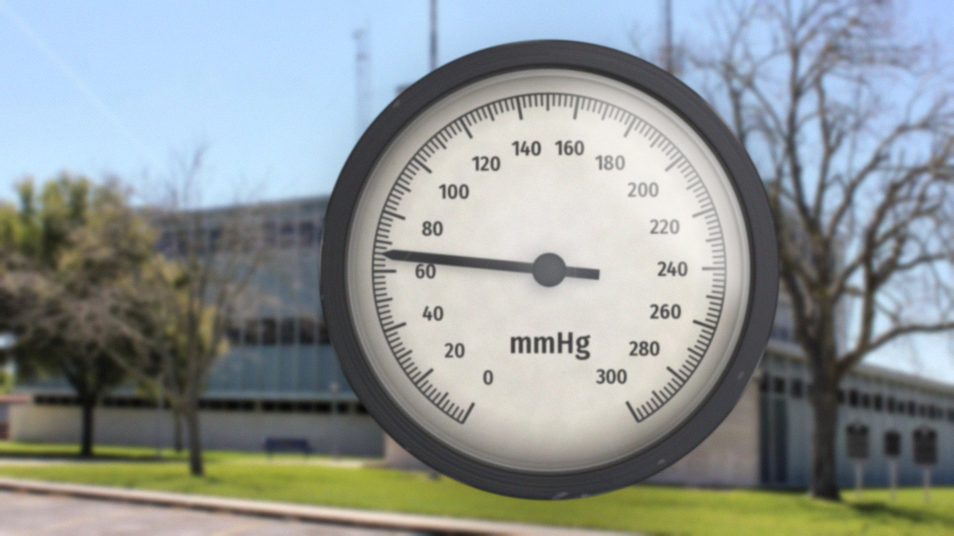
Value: {"value": 66, "unit": "mmHg"}
